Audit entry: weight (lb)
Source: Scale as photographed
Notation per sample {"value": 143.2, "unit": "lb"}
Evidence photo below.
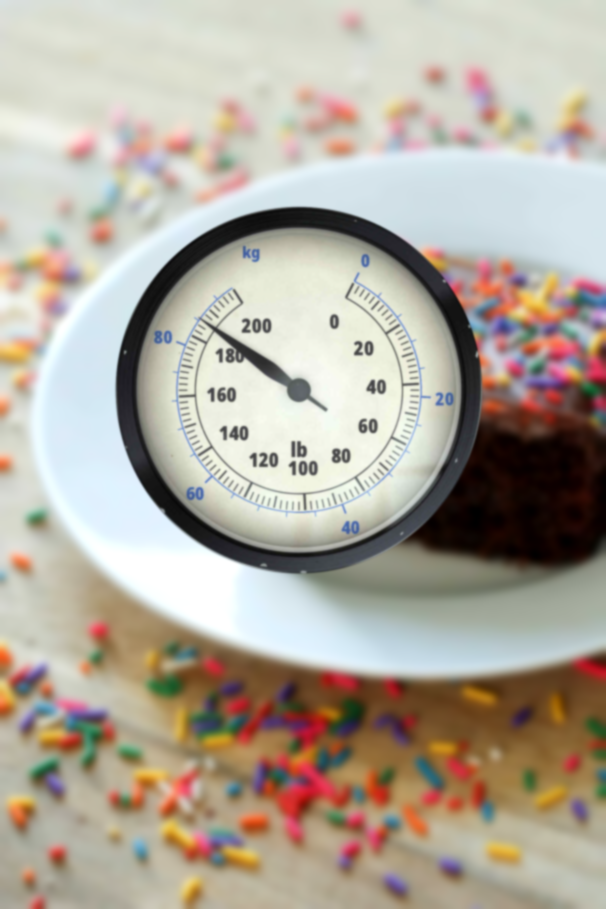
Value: {"value": 186, "unit": "lb"}
